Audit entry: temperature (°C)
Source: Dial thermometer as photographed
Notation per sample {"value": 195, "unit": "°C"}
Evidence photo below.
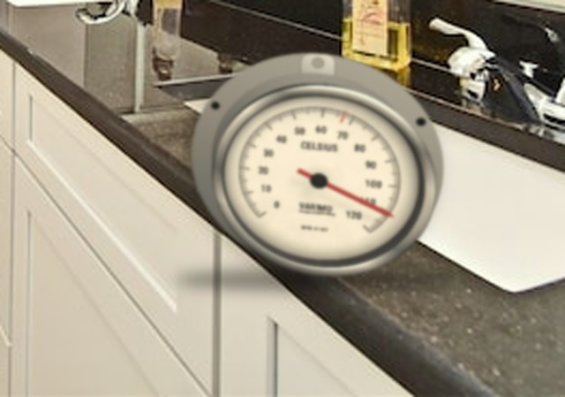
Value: {"value": 110, "unit": "°C"}
